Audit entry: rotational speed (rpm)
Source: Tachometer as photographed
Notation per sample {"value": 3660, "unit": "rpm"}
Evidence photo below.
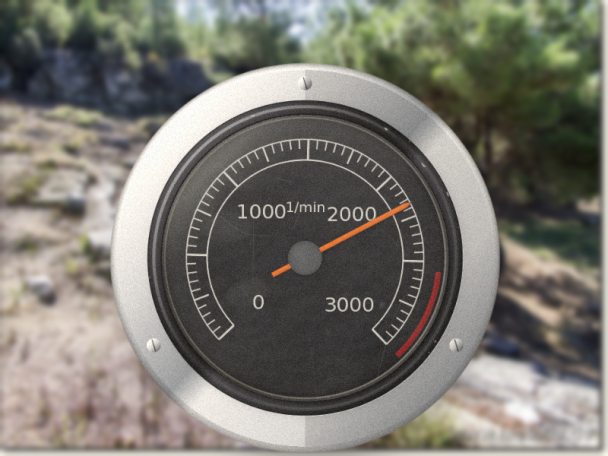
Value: {"value": 2175, "unit": "rpm"}
